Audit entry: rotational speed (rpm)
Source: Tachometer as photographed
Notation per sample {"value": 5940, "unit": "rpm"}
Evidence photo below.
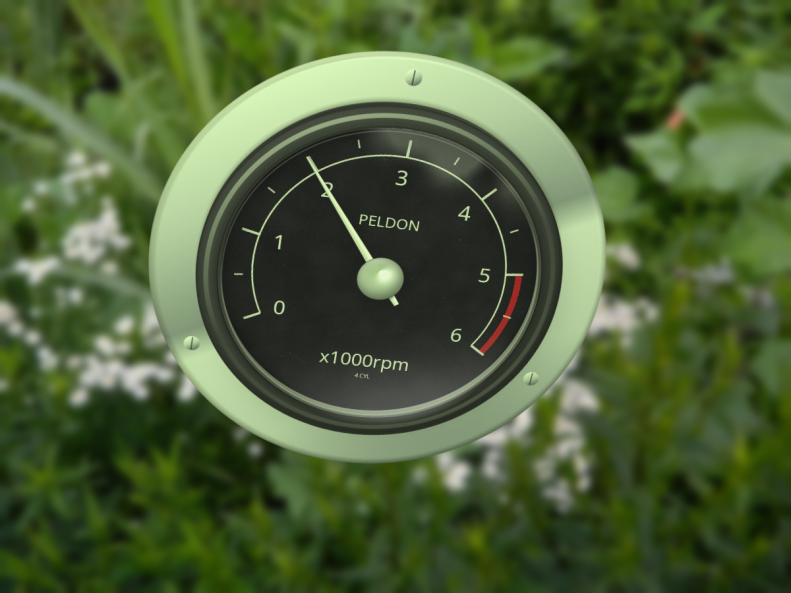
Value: {"value": 2000, "unit": "rpm"}
